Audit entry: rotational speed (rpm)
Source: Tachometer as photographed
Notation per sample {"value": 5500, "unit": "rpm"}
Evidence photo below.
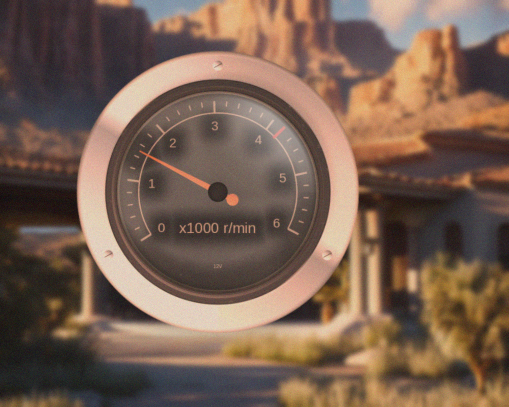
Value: {"value": 1500, "unit": "rpm"}
